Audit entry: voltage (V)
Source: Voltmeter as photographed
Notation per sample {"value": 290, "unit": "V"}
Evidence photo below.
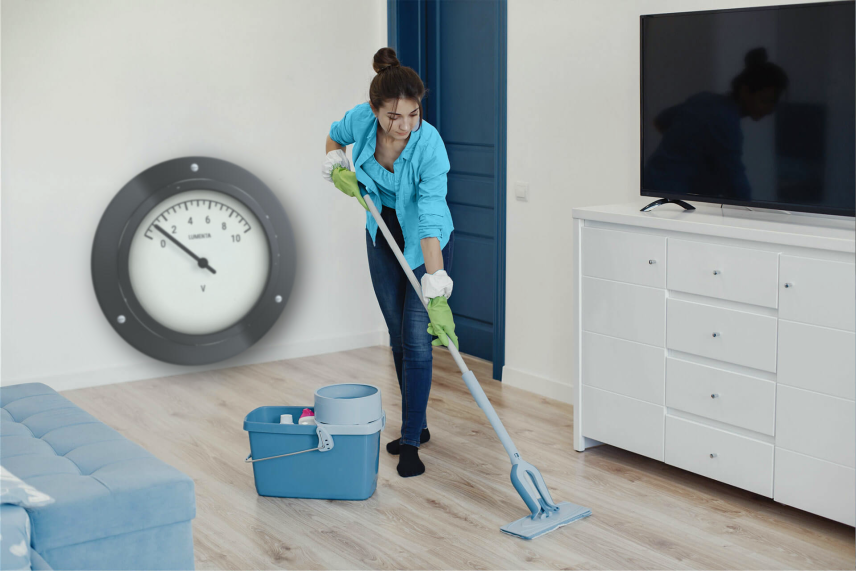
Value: {"value": 1, "unit": "V"}
